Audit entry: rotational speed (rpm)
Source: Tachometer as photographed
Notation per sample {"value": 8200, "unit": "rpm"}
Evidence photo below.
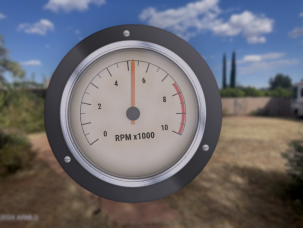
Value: {"value": 5250, "unit": "rpm"}
